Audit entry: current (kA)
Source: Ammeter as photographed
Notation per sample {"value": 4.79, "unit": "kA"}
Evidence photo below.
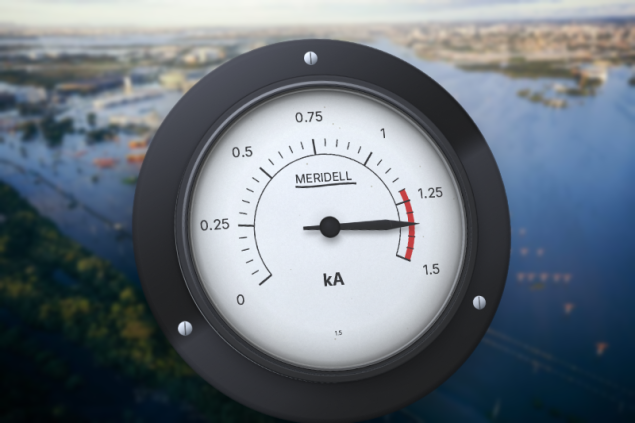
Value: {"value": 1.35, "unit": "kA"}
